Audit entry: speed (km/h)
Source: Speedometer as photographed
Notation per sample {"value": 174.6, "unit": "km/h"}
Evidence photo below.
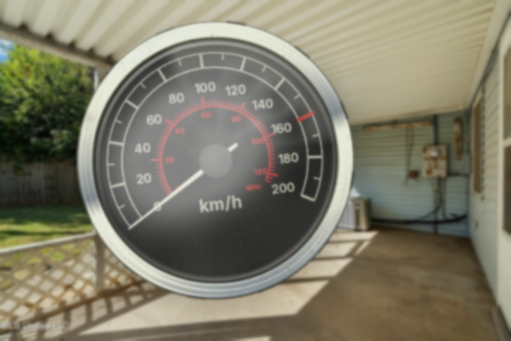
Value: {"value": 0, "unit": "km/h"}
